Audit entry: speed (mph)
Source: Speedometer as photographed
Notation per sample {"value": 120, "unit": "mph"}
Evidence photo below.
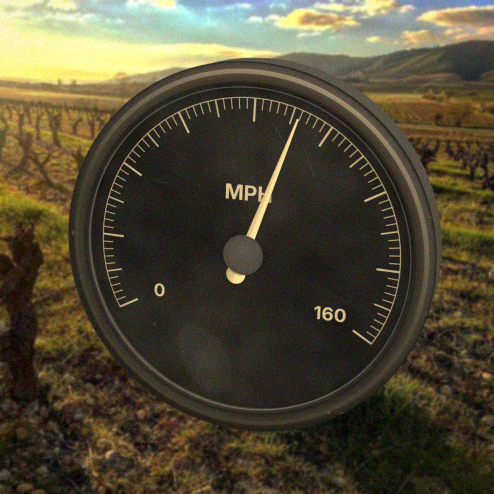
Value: {"value": 92, "unit": "mph"}
